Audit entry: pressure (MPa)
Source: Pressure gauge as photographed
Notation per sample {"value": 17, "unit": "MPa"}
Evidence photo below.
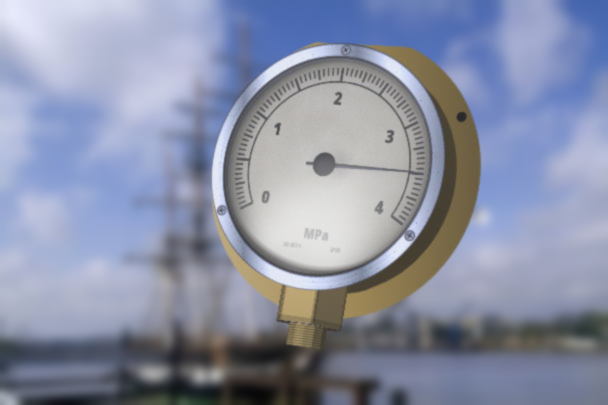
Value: {"value": 3.5, "unit": "MPa"}
